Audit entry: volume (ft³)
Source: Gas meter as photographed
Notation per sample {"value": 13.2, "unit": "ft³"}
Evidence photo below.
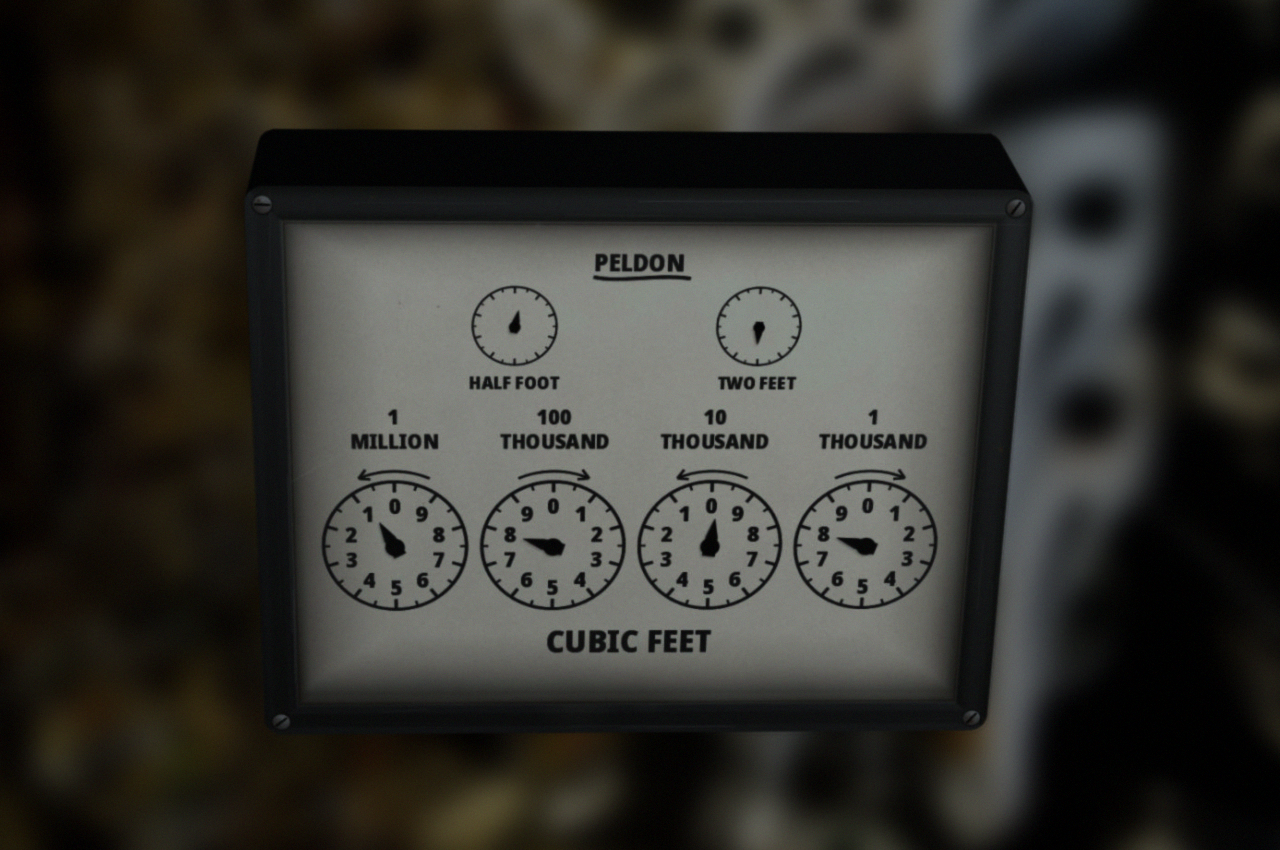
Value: {"value": 79800, "unit": "ft³"}
